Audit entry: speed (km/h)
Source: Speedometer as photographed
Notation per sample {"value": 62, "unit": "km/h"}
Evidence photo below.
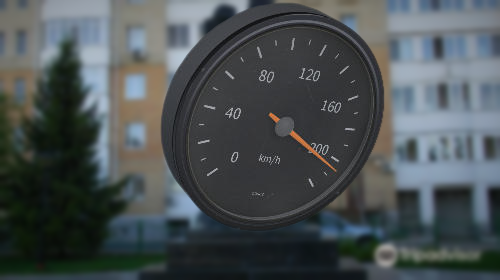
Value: {"value": 205, "unit": "km/h"}
